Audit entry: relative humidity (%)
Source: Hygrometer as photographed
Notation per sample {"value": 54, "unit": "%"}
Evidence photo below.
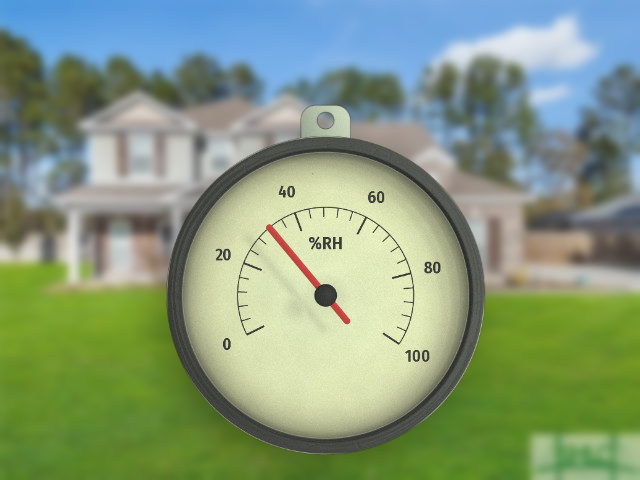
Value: {"value": 32, "unit": "%"}
